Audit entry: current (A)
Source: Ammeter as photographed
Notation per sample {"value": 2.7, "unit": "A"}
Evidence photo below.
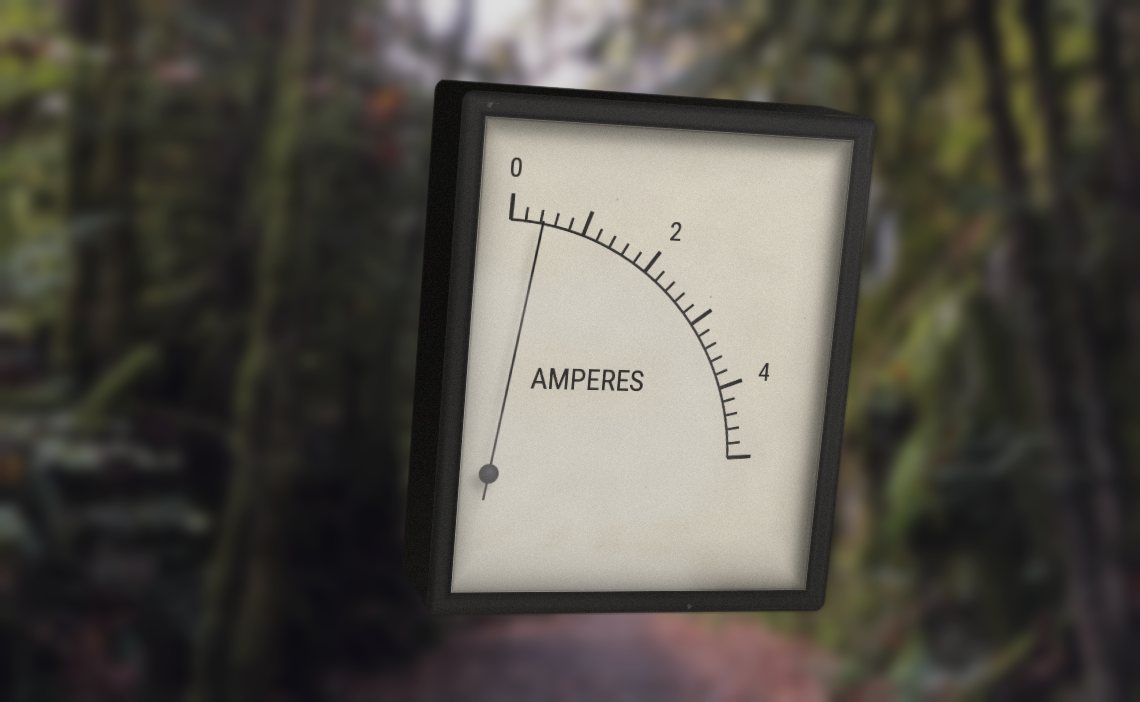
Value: {"value": 0.4, "unit": "A"}
